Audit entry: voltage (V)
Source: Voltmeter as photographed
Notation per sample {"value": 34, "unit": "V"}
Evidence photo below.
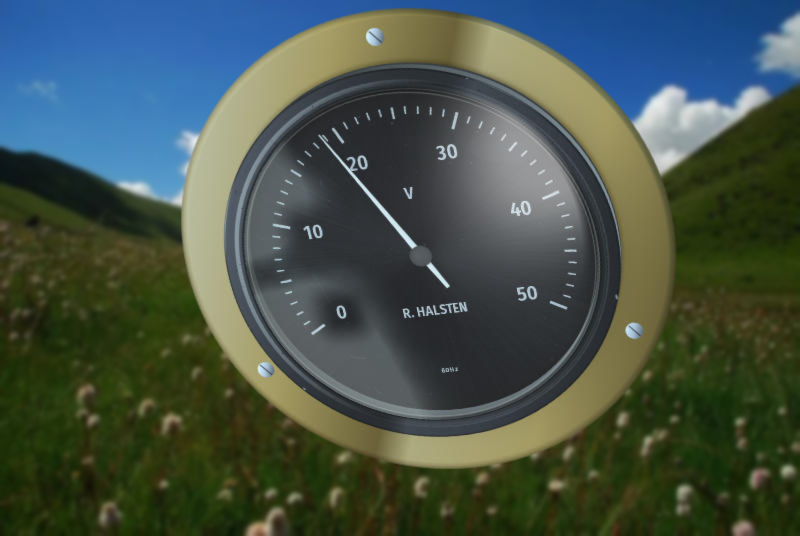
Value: {"value": 19, "unit": "V"}
